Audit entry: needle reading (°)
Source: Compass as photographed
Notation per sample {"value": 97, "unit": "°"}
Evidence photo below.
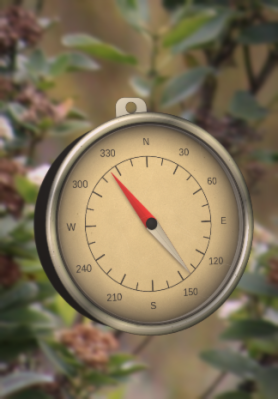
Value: {"value": 322.5, "unit": "°"}
